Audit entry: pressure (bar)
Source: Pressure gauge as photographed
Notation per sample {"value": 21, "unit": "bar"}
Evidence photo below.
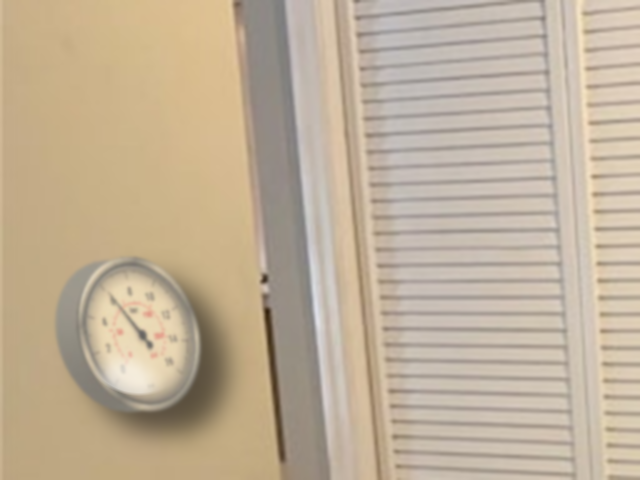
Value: {"value": 6, "unit": "bar"}
